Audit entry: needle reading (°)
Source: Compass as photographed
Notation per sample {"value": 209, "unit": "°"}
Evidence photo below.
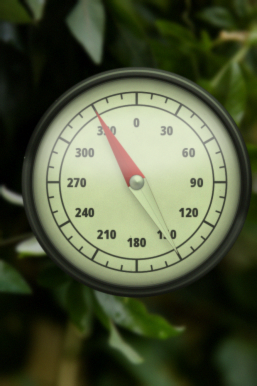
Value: {"value": 330, "unit": "°"}
